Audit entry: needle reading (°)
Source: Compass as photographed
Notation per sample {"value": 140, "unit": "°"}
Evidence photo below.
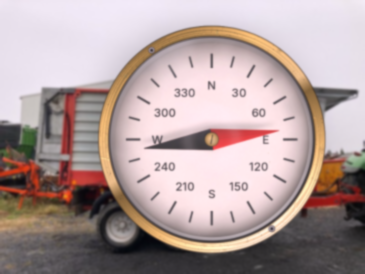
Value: {"value": 82.5, "unit": "°"}
